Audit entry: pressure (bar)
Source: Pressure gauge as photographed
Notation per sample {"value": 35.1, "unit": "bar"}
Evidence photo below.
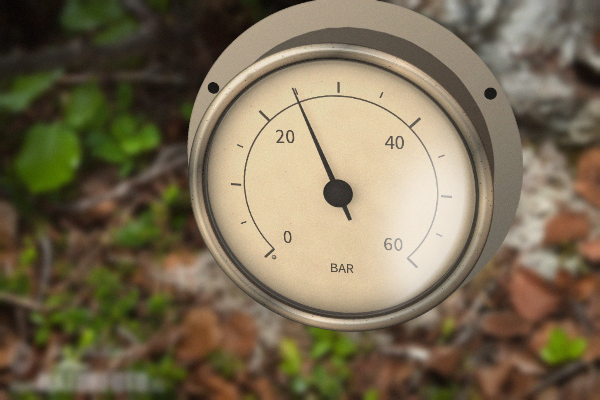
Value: {"value": 25, "unit": "bar"}
